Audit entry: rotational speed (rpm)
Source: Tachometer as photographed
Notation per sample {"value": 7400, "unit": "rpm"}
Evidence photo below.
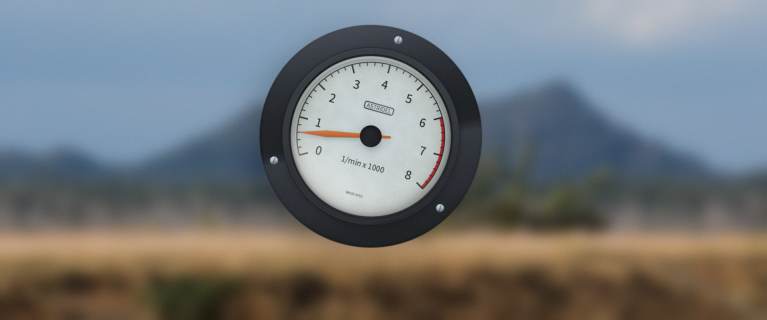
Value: {"value": 600, "unit": "rpm"}
